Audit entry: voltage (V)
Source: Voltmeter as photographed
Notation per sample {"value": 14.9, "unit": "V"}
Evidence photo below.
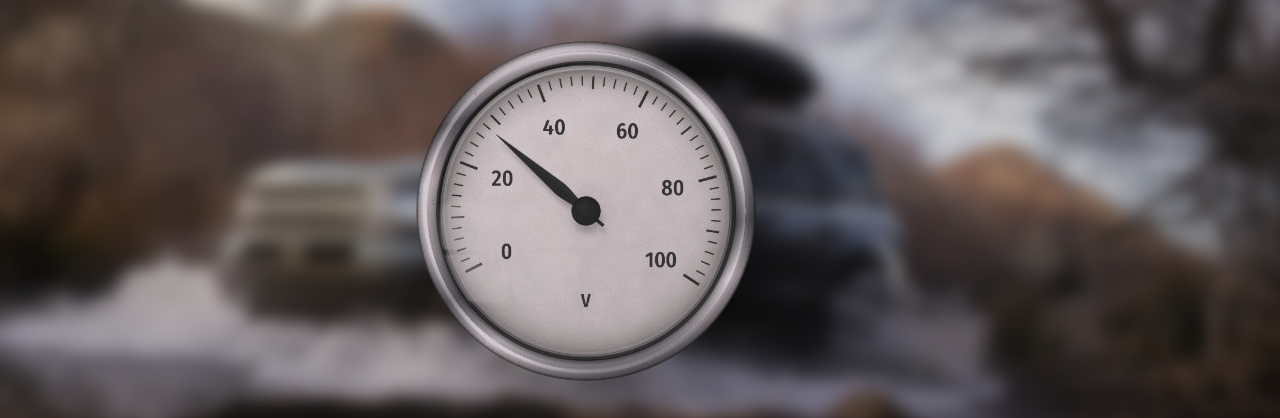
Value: {"value": 28, "unit": "V"}
